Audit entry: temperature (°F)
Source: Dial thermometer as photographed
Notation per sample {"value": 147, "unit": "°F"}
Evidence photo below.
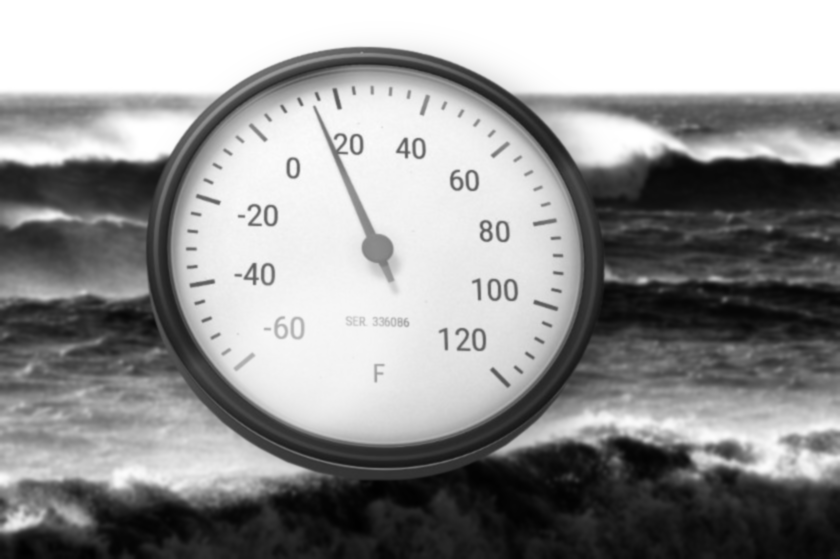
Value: {"value": 14, "unit": "°F"}
